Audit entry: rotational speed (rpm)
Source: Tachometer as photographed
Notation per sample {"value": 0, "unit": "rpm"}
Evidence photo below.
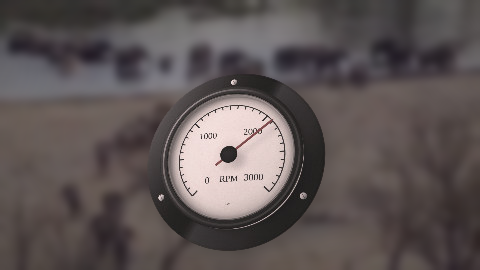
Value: {"value": 2100, "unit": "rpm"}
